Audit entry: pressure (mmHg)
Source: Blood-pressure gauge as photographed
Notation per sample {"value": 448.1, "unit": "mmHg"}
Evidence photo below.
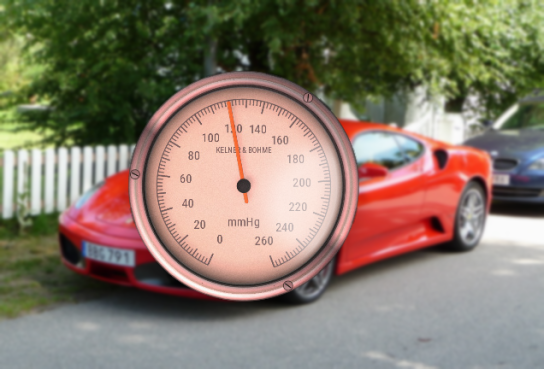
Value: {"value": 120, "unit": "mmHg"}
